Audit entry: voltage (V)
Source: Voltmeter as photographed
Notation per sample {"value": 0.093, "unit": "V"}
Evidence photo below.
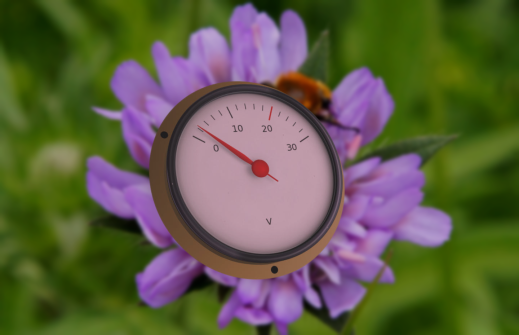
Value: {"value": 2, "unit": "V"}
